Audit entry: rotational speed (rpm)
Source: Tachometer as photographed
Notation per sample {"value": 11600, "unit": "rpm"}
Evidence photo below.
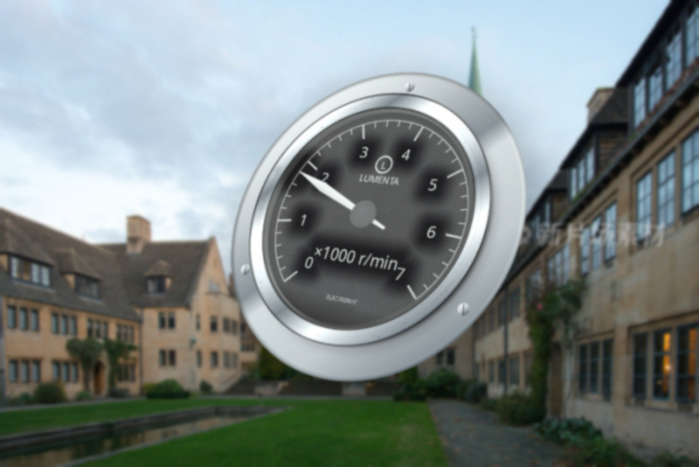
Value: {"value": 1800, "unit": "rpm"}
